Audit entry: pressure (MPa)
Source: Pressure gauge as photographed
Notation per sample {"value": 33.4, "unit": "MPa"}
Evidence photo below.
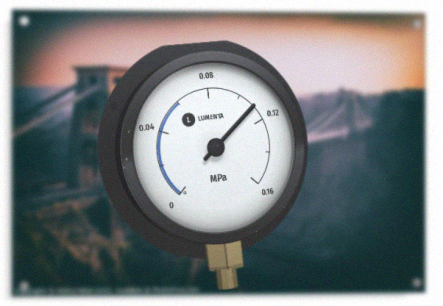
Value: {"value": 0.11, "unit": "MPa"}
